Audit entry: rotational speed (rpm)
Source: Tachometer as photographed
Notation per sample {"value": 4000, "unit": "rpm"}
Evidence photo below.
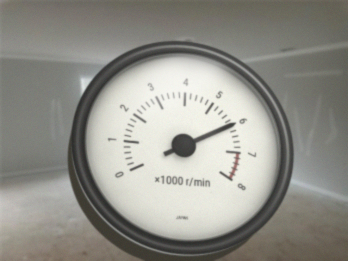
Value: {"value": 6000, "unit": "rpm"}
